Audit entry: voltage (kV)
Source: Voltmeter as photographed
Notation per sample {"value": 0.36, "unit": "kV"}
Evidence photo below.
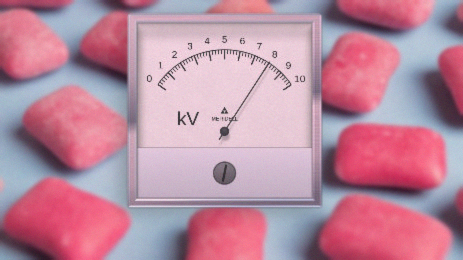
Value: {"value": 8, "unit": "kV"}
